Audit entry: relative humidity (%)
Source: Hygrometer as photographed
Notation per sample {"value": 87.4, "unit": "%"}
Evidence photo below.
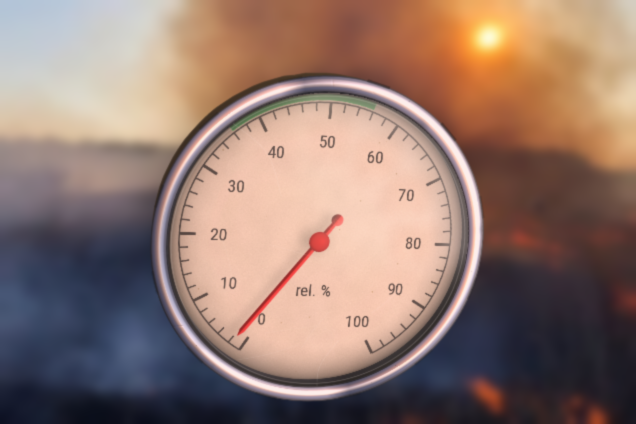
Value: {"value": 2, "unit": "%"}
